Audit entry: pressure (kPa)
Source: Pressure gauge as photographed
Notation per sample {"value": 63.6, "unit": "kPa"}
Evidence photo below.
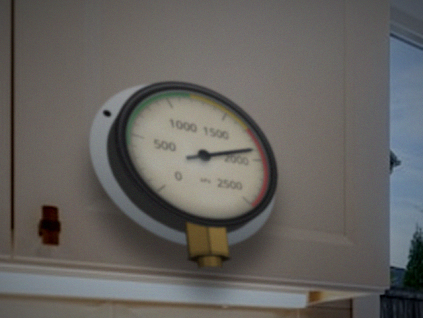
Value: {"value": 1900, "unit": "kPa"}
